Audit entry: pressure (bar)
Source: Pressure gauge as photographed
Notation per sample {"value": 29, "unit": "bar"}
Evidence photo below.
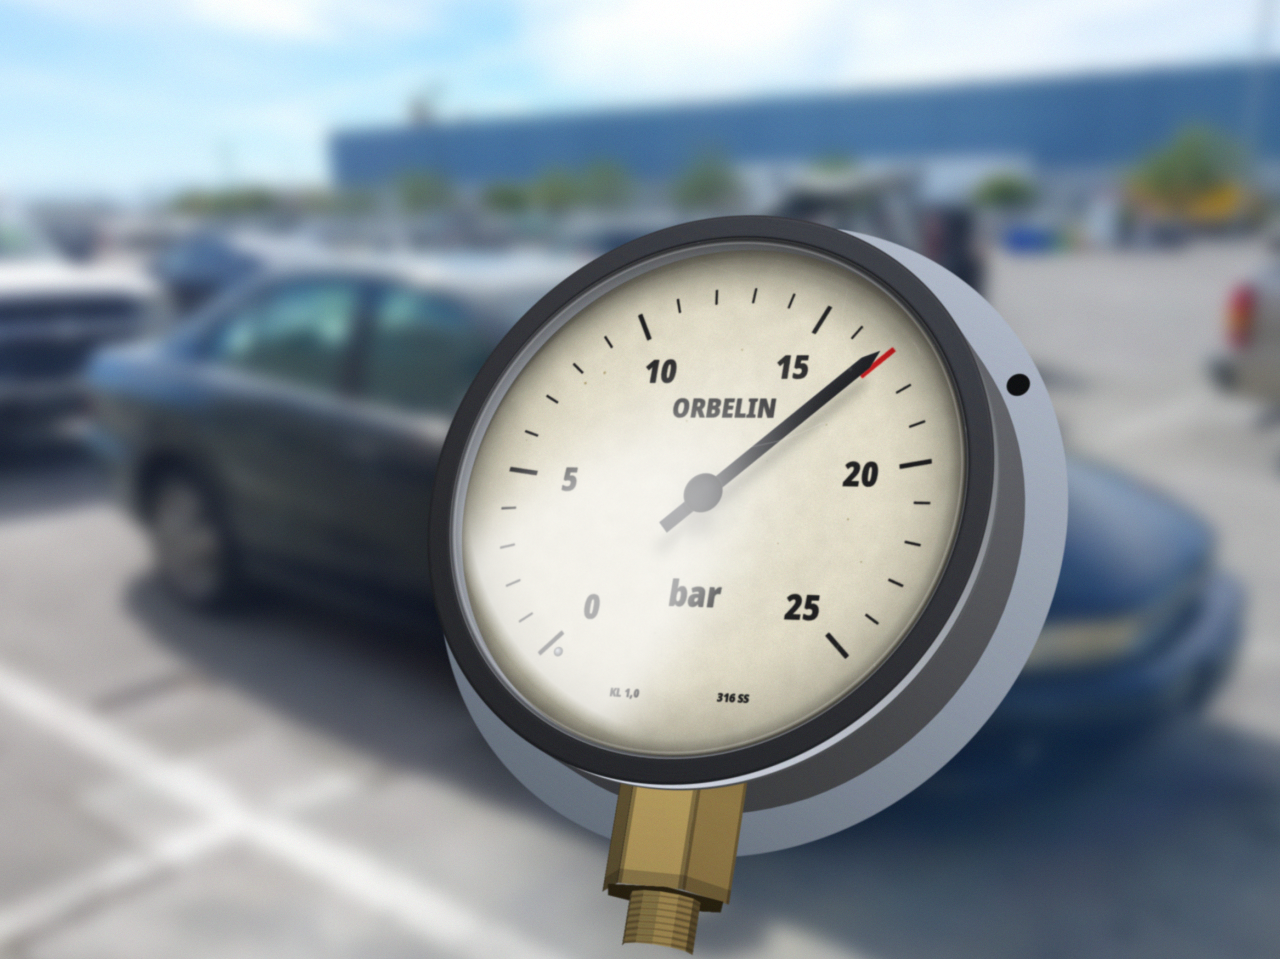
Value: {"value": 17, "unit": "bar"}
